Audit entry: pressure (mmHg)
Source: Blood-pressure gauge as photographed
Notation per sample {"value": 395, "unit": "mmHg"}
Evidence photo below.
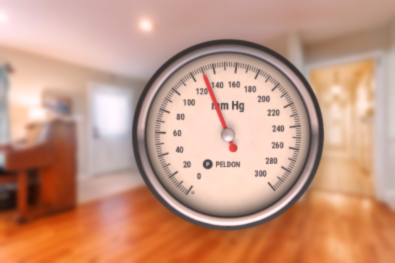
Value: {"value": 130, "unit": "mmHg"}
